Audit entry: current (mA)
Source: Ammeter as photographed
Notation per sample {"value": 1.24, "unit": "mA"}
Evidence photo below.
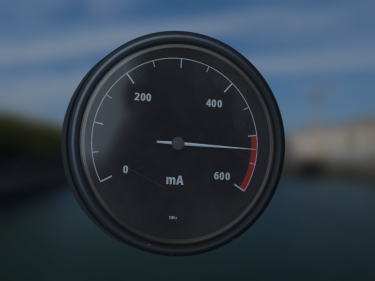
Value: {"value": 525, "unit": "mA"}
